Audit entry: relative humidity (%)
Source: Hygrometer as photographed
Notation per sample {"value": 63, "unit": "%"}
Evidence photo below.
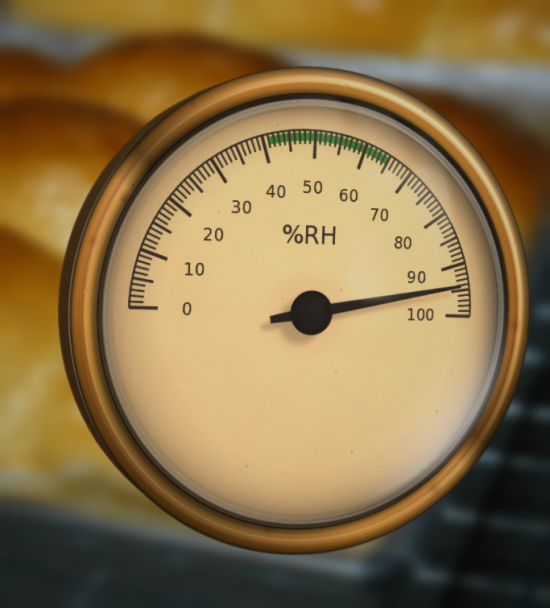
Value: {"value": 94, "unit": "%"}
